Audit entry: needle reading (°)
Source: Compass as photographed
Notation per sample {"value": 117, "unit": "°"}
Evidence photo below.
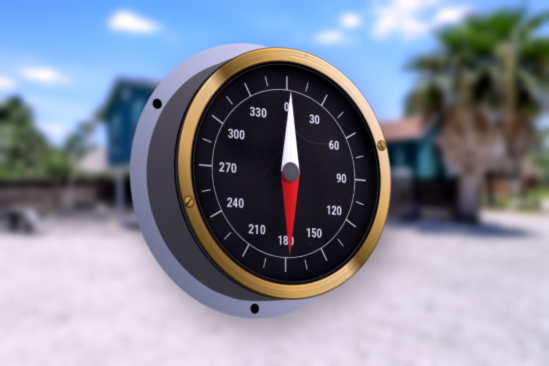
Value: {"value": 180, "unit": "°"}
